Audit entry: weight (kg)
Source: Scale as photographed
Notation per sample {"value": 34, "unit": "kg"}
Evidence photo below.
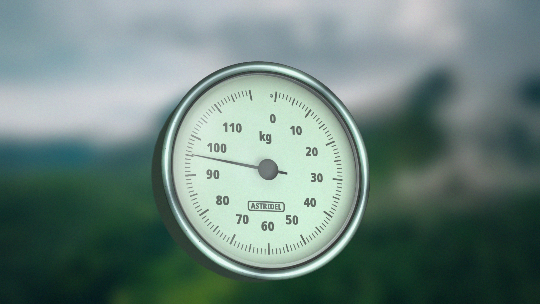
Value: {"value": 95, "unit": "kg"}
